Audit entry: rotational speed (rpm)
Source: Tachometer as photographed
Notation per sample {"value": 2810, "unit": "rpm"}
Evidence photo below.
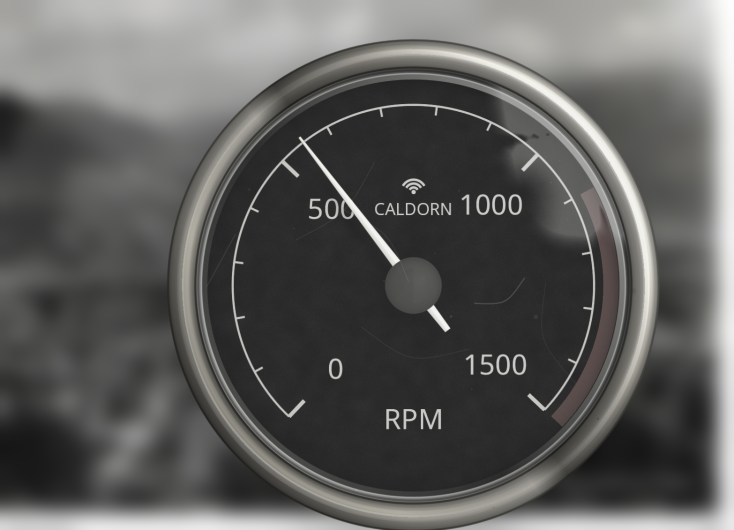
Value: {"value": 550, "unit": "rpm"}
